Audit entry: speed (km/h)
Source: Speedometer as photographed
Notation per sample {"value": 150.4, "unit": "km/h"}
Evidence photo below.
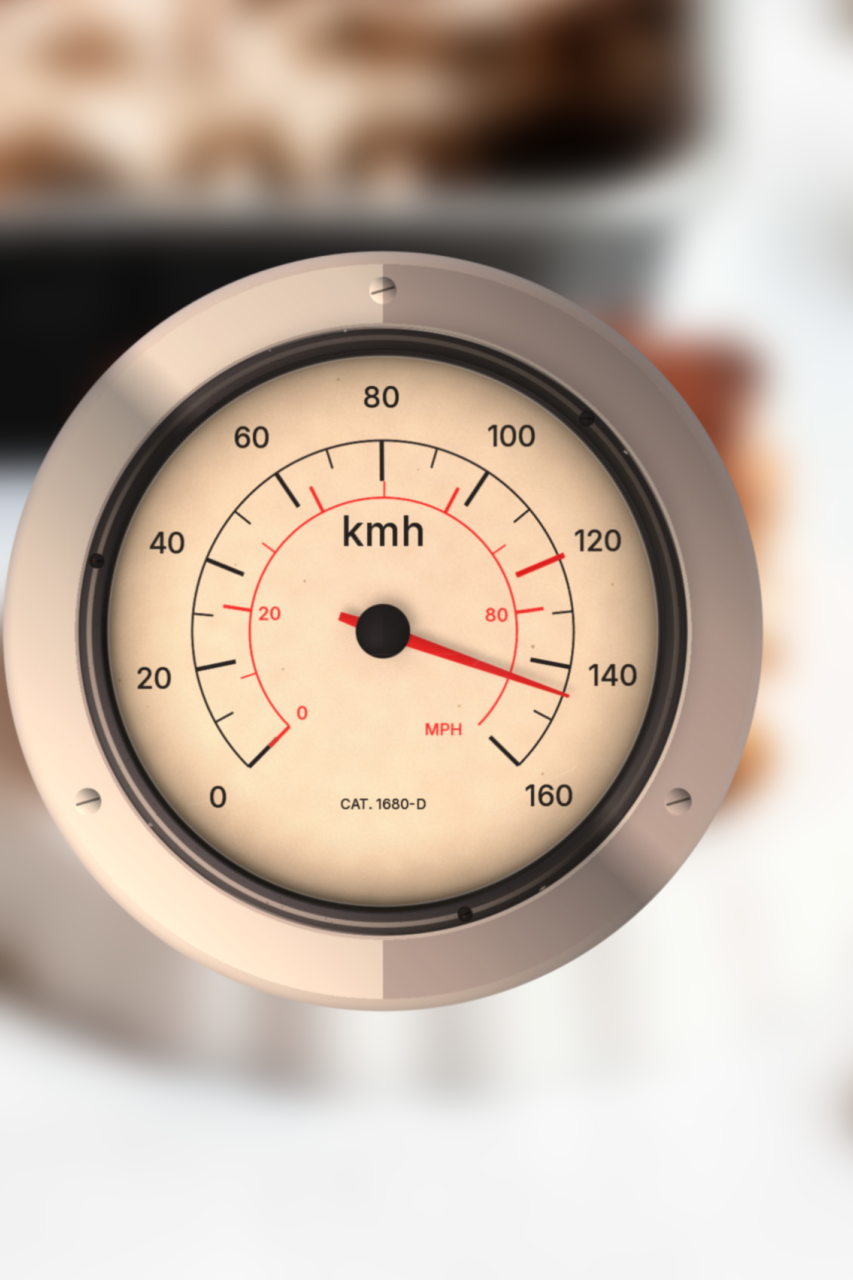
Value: {"value": 145, "unit": "km/h"}
